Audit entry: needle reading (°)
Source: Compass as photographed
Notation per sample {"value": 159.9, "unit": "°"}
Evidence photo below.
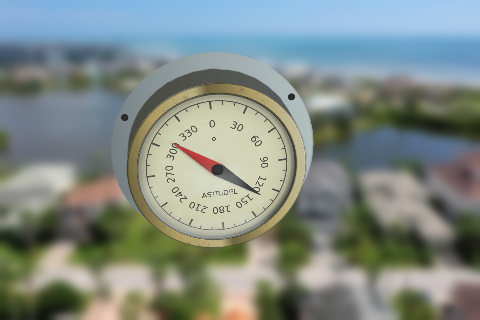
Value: {"value": 310, "unit": "°"}
